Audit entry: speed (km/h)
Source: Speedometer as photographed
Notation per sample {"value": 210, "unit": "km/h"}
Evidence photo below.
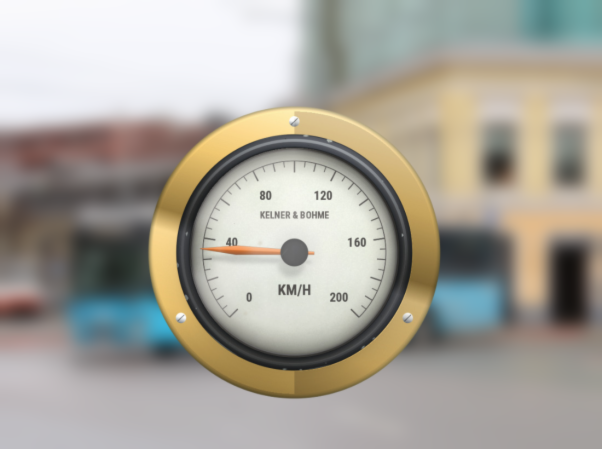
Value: {"value": 35, "unit": "km/h"}
